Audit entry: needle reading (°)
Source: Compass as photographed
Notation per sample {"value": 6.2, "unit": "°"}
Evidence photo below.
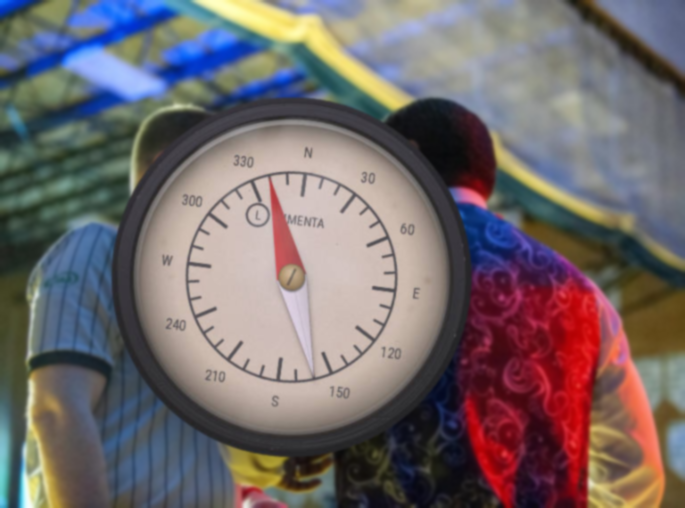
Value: {"value": 340, "unit": "°"}
